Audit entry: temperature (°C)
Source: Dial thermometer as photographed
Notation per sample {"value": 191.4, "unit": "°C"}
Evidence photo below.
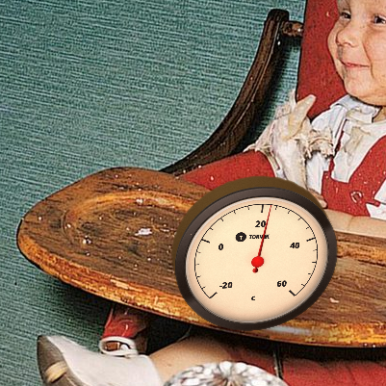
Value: {"value": 22, "unit": "°C"}
